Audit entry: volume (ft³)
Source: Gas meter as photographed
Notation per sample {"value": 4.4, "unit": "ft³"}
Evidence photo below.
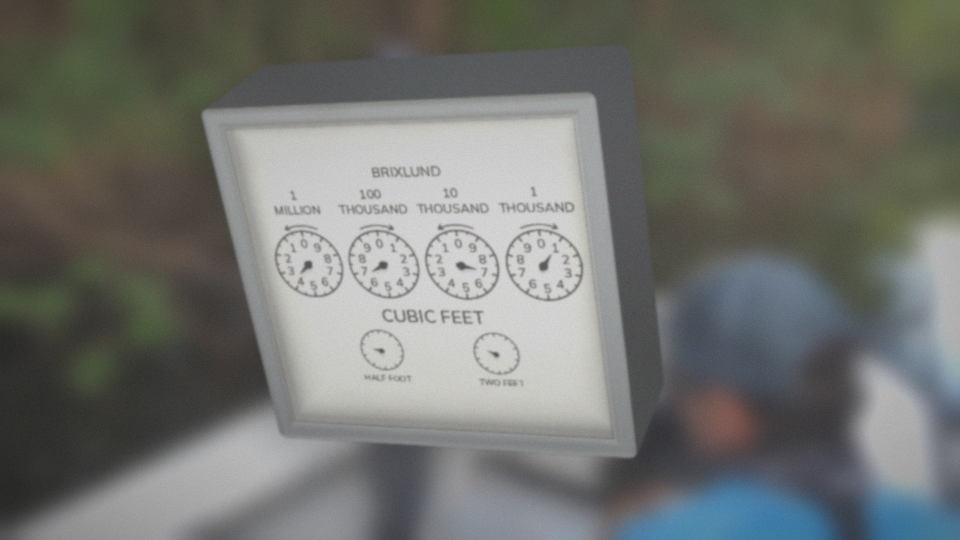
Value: {"value": 367100, "unit": "ft³"}
